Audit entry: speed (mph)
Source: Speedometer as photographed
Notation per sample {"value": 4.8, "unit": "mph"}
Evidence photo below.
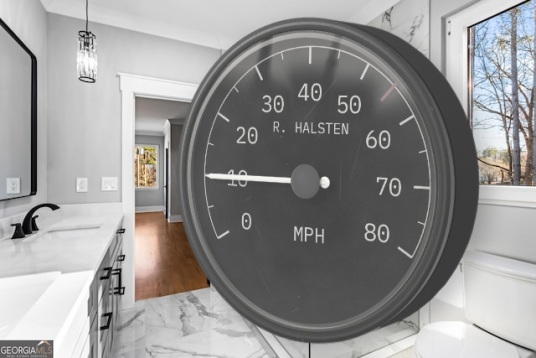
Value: {"value": 10, "unit": "mph"}
